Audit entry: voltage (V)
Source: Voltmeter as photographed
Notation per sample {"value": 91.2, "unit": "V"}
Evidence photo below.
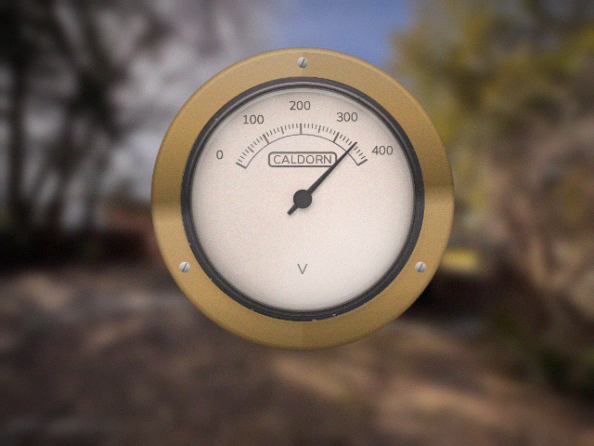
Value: {"value": 350, "unit": "V"}
